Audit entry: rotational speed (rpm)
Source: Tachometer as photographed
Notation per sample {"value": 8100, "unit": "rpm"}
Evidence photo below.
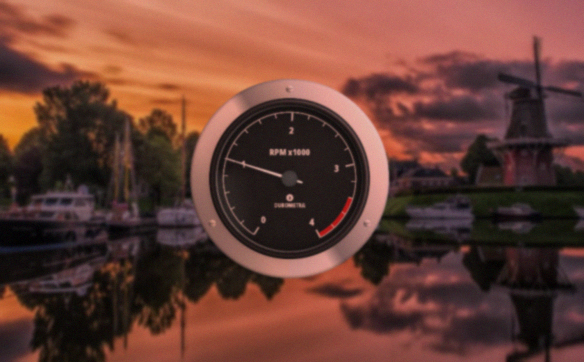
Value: {"value": 1000, "unit": "rpm"}
